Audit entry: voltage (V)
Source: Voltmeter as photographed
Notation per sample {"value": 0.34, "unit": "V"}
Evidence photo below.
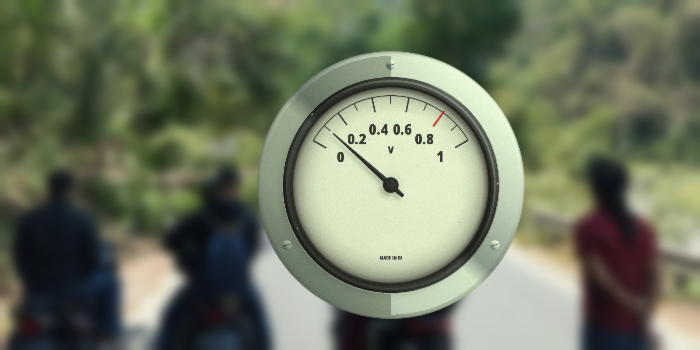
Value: {"value": 0.1, "unit": "V"}
